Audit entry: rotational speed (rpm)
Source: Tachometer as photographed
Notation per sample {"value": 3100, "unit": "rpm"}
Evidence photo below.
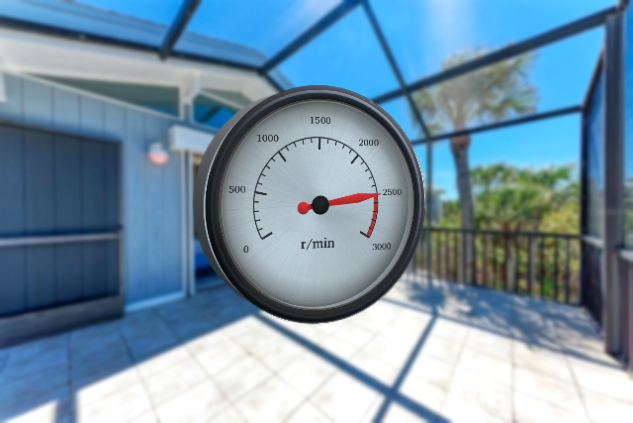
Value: {"value": 2500, "unit": "rpm"}
